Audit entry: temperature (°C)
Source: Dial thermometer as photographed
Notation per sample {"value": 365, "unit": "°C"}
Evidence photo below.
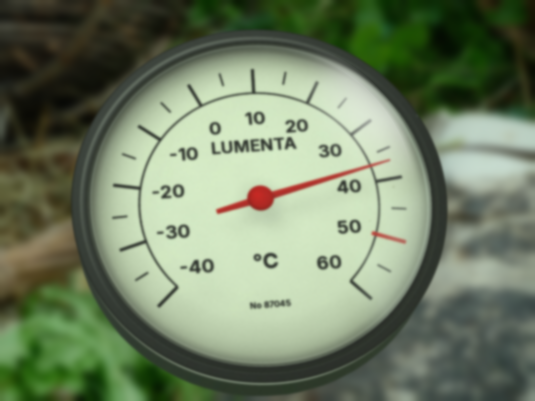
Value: {"value": 37.5, "unit": "°C"}
